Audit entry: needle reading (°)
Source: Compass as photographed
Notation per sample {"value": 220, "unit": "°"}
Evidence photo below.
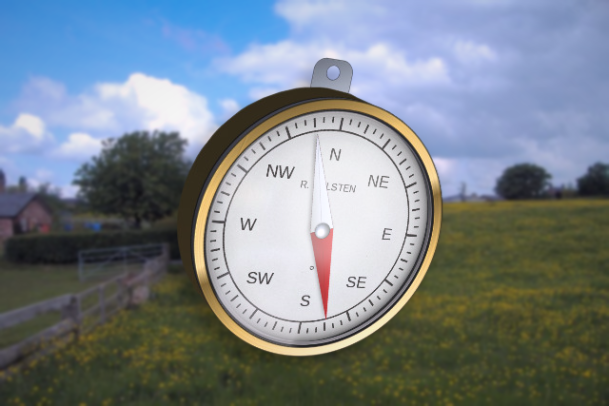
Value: {"value": 165, "unit": "°"}
